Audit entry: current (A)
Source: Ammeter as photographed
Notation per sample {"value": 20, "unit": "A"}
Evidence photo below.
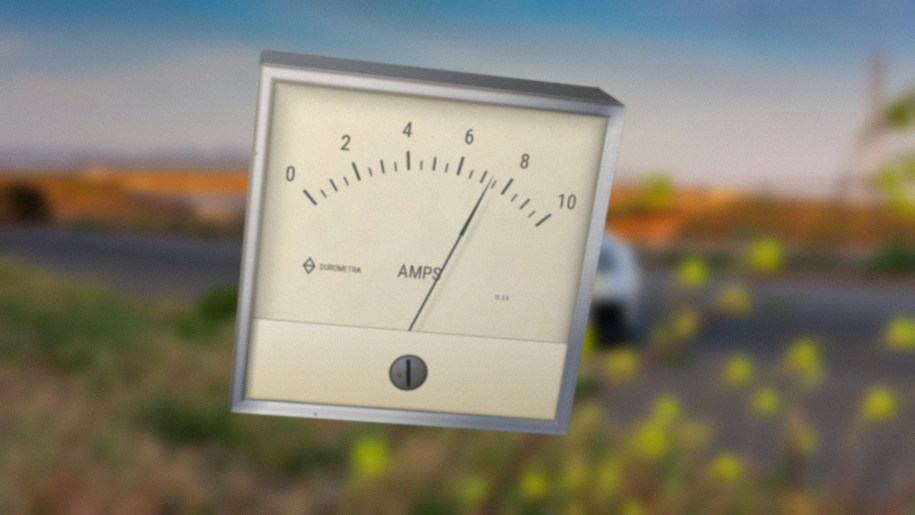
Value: {"value": 7.25, "unit": "A"}
